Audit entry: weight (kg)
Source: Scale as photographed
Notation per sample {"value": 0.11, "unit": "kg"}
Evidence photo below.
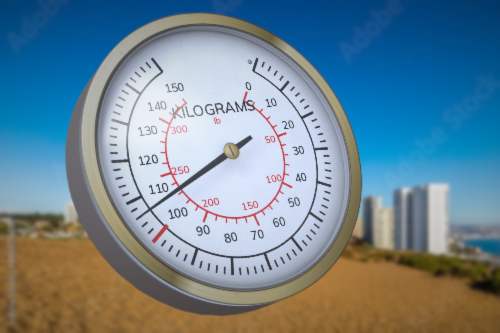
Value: {"value": 106, "unit": "kg"}
